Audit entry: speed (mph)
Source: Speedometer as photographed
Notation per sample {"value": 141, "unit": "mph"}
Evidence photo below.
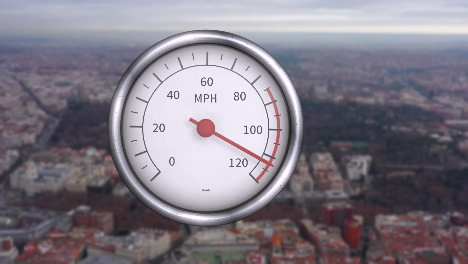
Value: {"value": 112.5, "unit": "mph"}
